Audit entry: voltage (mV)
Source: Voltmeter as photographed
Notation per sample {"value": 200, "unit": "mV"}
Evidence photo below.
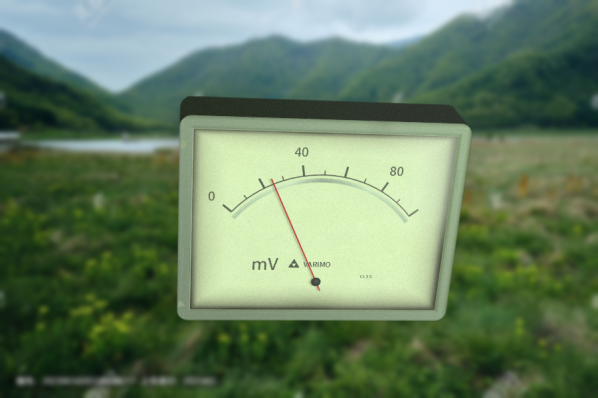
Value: {"value": 25, "unit": "mV"}
